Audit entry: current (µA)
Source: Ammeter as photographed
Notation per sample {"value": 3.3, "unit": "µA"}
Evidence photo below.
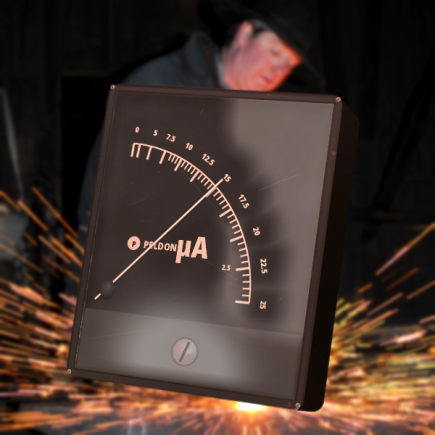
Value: {"value": 15, "unit": "µA"}
